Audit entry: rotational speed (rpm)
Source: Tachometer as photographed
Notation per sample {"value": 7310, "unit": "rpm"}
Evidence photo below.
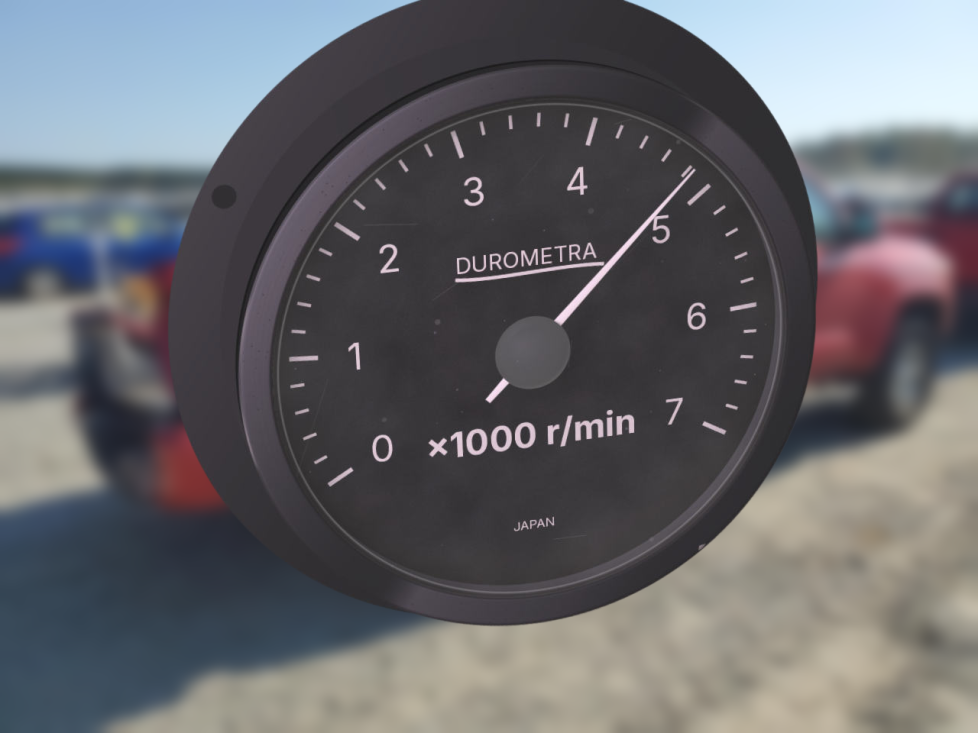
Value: {"value": 4800, "unit": "rpm"}
